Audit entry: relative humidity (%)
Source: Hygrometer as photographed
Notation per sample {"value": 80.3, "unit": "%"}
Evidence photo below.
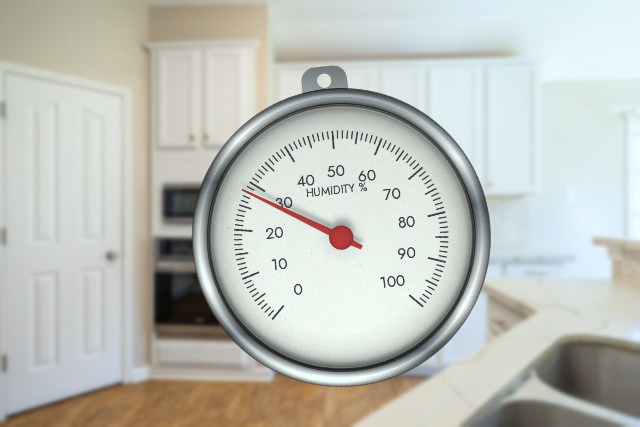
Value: {"value": 28, "unit": "%"}
